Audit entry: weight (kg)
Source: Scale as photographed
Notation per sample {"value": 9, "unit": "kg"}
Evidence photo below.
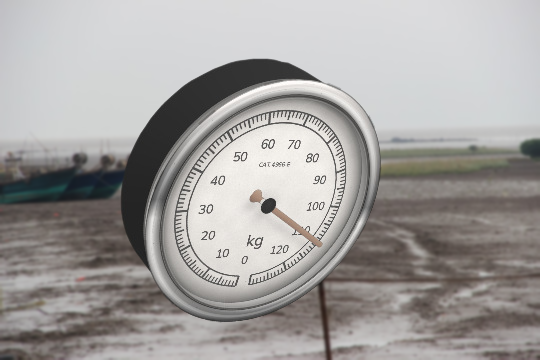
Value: {"value": 110, "unit": "kg"}
